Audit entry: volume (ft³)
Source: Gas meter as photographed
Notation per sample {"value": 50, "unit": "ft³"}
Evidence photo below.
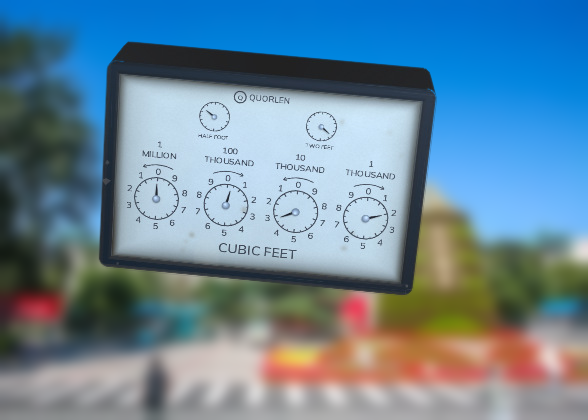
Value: {"value": 3200, "unit": "ft³"}
